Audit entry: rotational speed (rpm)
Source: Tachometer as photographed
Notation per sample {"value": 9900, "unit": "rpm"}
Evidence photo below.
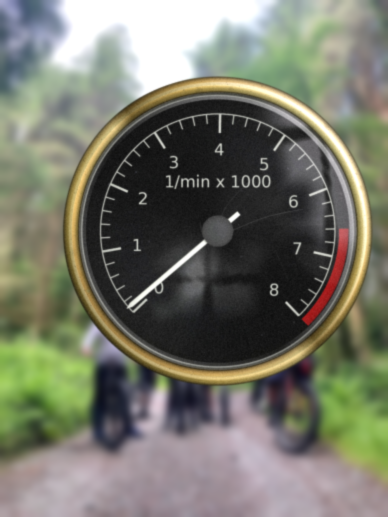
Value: {"value": 100, "unit": "rpm"}
